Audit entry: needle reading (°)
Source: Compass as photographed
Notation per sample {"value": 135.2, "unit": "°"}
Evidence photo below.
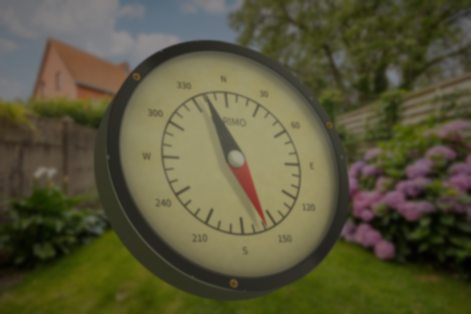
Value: {"value": 160, "unit": "°"}
